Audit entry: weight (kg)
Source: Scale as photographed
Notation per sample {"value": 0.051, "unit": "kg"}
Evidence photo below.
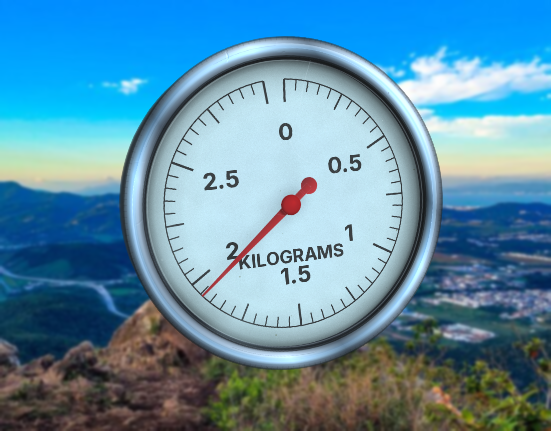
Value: {"value": 1.95, "unit": "kg"}
